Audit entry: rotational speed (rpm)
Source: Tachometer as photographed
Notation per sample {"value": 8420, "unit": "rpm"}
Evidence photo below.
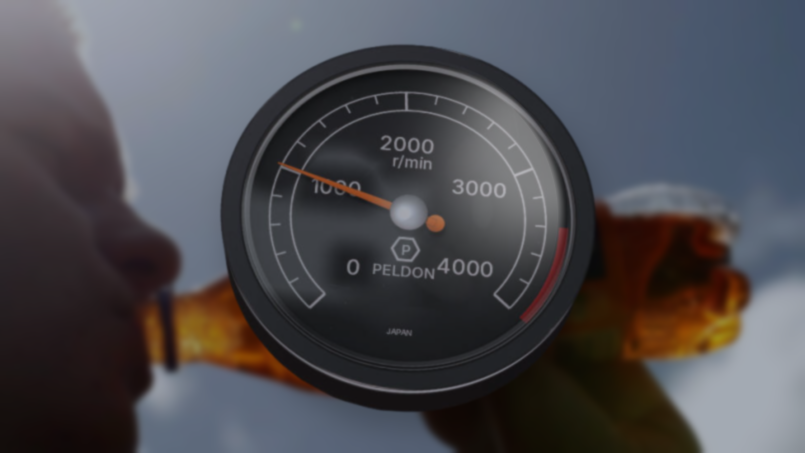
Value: {"value": 1000, "unit": "rpm"}
